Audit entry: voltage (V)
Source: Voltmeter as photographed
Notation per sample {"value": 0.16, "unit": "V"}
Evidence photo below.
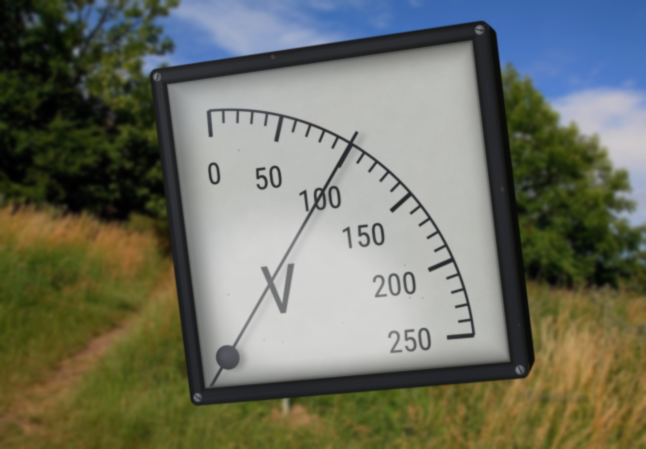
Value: {"value": 100, "unit": "V"}
